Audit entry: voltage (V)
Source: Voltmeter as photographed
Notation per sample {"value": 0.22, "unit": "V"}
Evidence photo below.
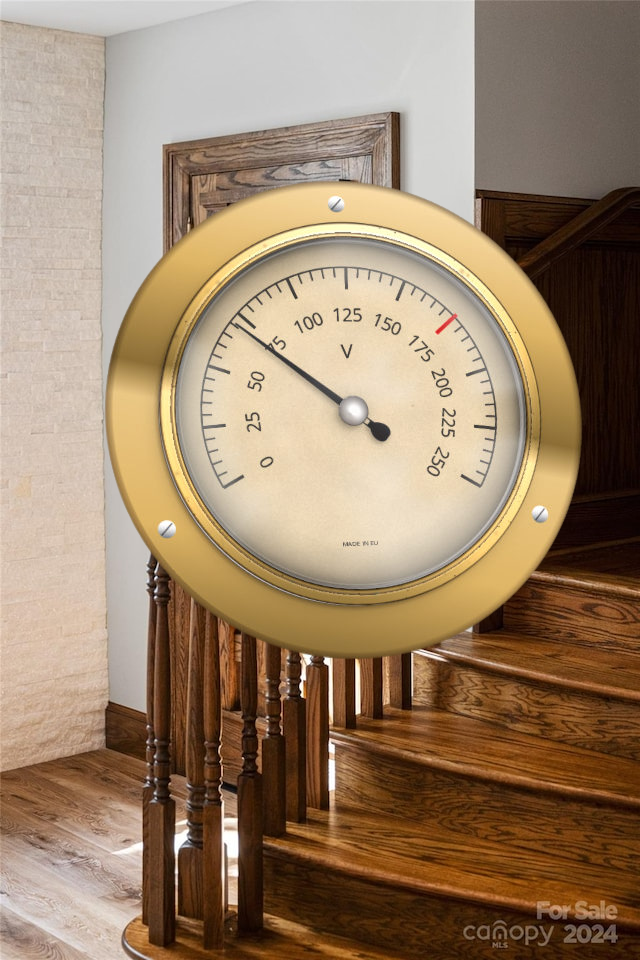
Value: {"value": 70, "unit": "V"}
